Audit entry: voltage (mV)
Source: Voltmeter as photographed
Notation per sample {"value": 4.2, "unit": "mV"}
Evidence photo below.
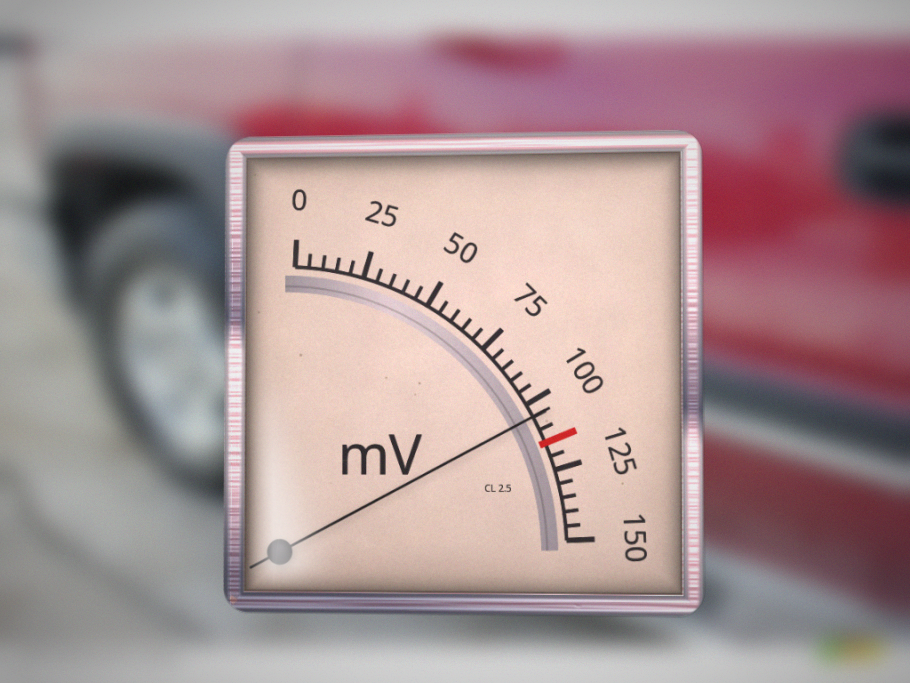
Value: {"value": 105, "unit": "mV"}
